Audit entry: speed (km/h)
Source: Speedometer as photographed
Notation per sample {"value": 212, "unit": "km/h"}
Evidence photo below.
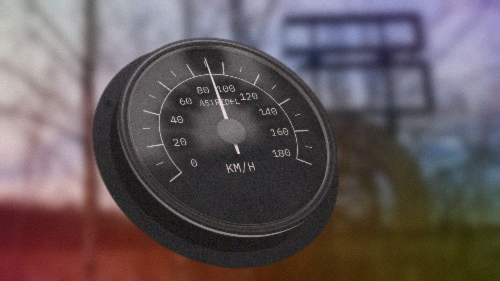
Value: {"value": 90, "unit": "km/h"}
